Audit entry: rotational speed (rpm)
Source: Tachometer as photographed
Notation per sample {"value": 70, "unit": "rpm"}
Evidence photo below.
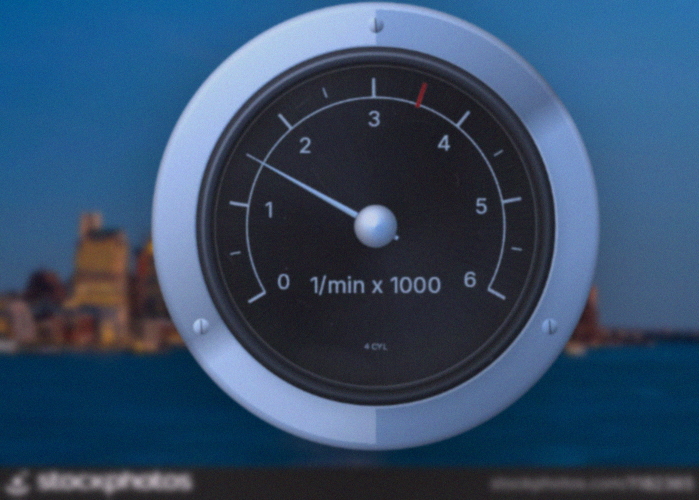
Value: {"value": 1500, "unit": "rpm"}
